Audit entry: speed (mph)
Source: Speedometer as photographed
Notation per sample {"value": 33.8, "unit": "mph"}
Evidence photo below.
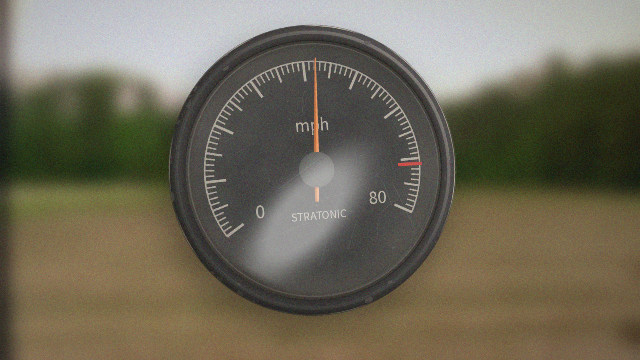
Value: {"value": 42, "unit": "mph"}
